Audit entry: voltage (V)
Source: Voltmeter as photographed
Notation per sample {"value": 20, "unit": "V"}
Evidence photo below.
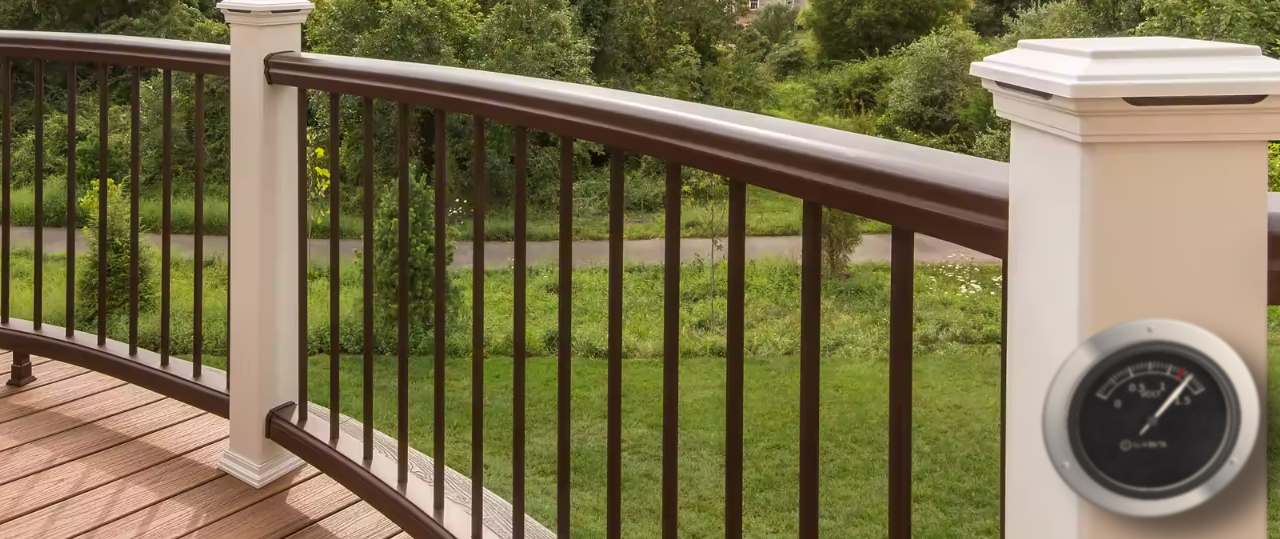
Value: {"value": 1.25, "unit": "V"}
